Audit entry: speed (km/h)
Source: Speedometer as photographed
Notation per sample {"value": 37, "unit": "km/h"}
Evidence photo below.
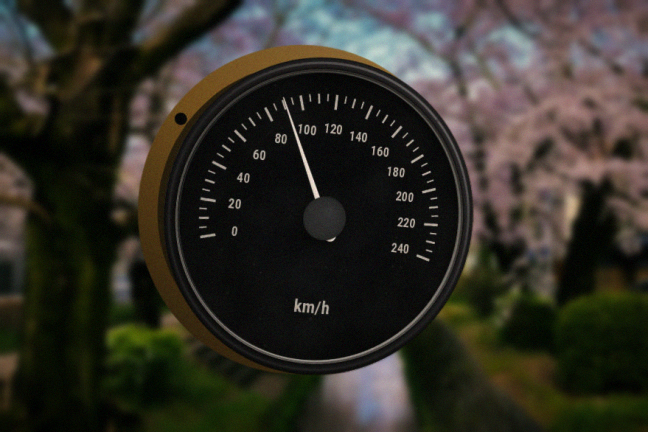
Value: {"value": 90, "unit": "km/h"}
